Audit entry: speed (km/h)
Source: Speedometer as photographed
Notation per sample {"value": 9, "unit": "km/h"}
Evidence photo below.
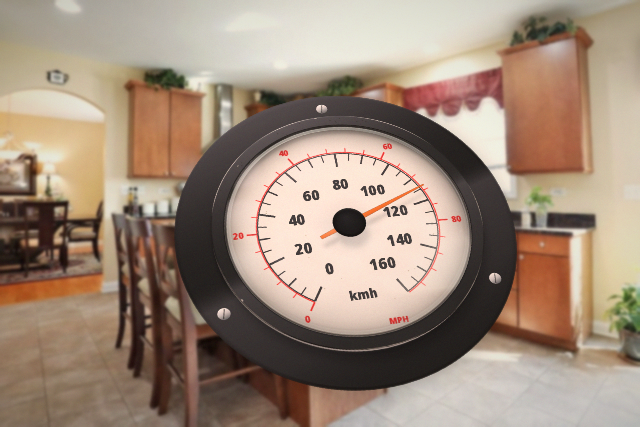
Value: {"value": 115, "unit": "km/h"}
